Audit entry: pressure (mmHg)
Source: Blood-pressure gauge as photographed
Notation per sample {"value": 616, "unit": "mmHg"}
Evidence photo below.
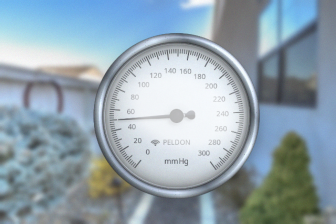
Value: {"value": 50, "unit": "mmHg"}
